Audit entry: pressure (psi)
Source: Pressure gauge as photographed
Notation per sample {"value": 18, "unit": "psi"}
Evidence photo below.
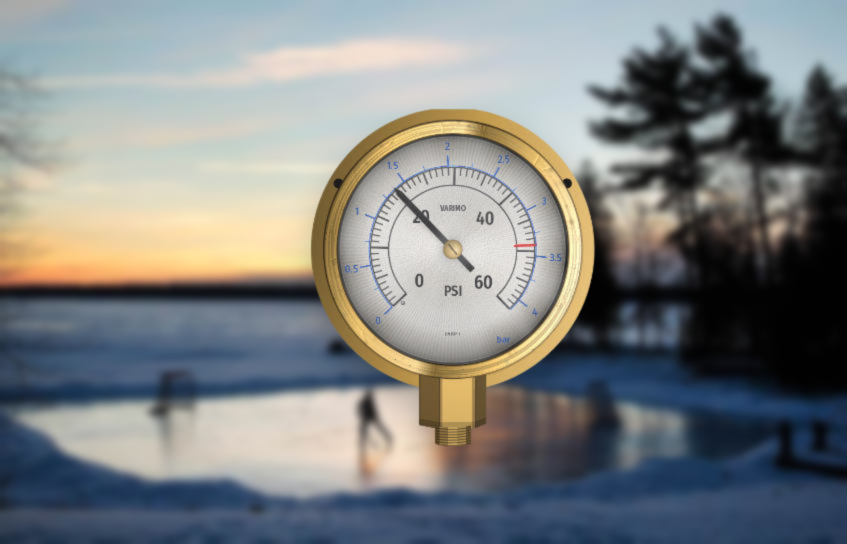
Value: {"value": 20, "unit": "psi"}
